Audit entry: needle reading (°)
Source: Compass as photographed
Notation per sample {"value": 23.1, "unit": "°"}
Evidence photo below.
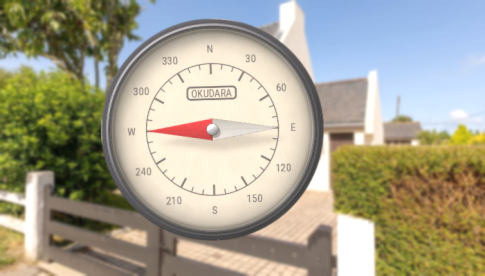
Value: {"value": 270, "unit": "°"}
